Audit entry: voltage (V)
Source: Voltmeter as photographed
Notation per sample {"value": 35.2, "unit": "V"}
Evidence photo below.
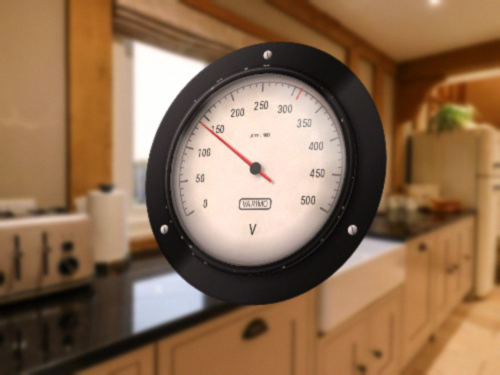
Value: {"value": 140, "unit": "V"}
